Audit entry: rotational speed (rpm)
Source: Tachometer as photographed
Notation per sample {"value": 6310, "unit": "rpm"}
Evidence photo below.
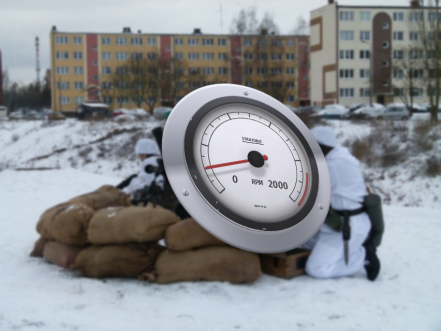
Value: {"value": 200, "unit": "rpm"}
